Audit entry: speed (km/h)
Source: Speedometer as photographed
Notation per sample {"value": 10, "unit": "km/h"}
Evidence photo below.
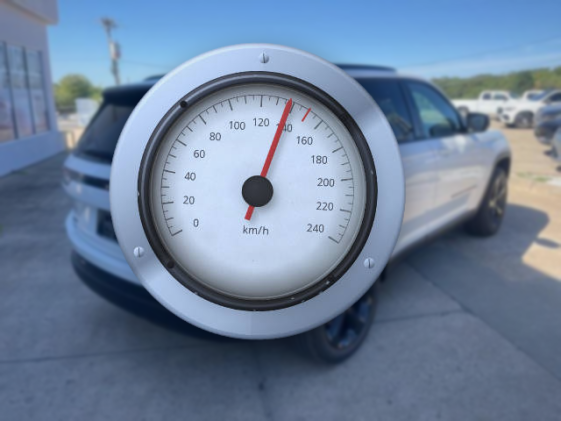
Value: {"value": 137.5, "unit": "km/h"}
